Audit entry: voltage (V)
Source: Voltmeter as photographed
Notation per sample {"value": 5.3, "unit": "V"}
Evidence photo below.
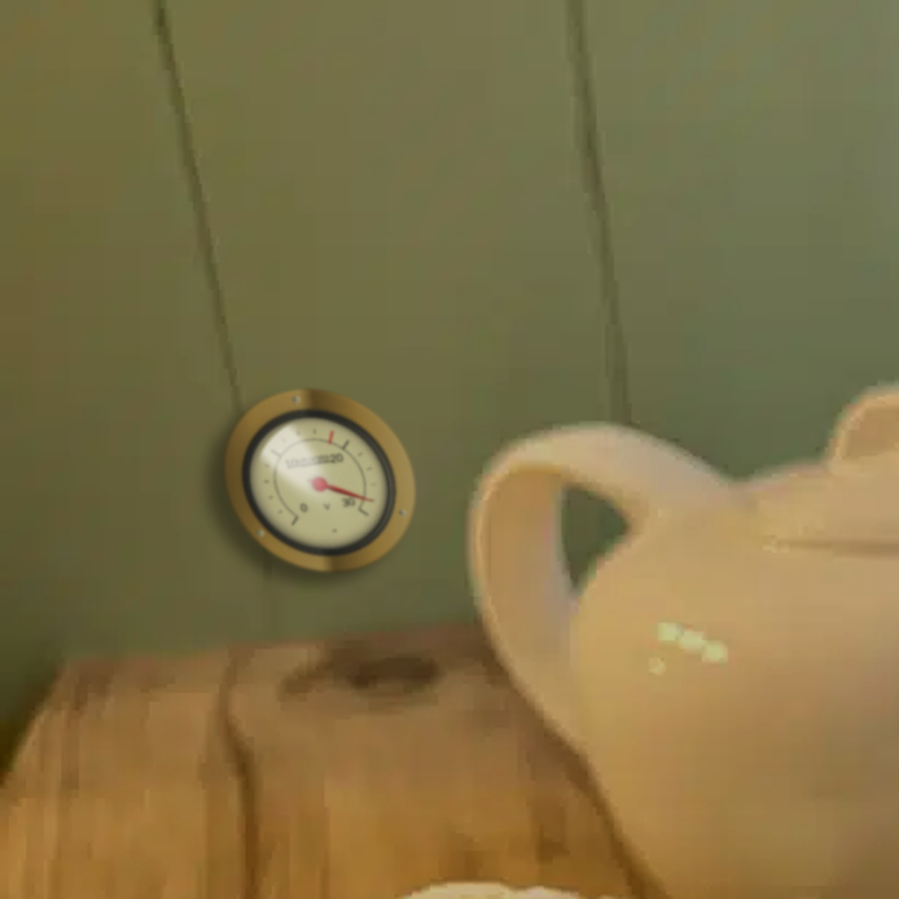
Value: {"value": 28, "unit": "V"}
